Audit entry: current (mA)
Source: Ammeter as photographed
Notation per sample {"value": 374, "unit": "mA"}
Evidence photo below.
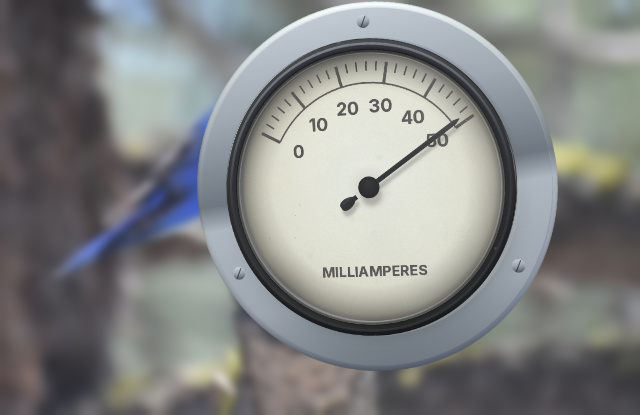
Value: {"value": 49, "unit": "mA"}
